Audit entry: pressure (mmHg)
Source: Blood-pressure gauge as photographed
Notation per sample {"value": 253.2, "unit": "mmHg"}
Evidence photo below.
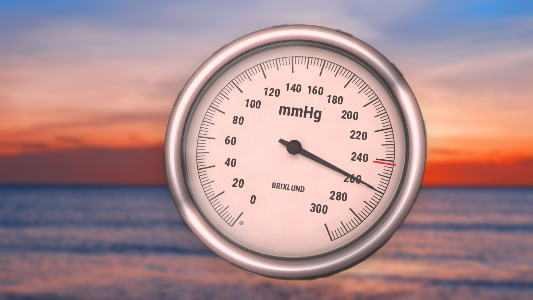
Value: {"value": 260, "unit": "mmHg"}
